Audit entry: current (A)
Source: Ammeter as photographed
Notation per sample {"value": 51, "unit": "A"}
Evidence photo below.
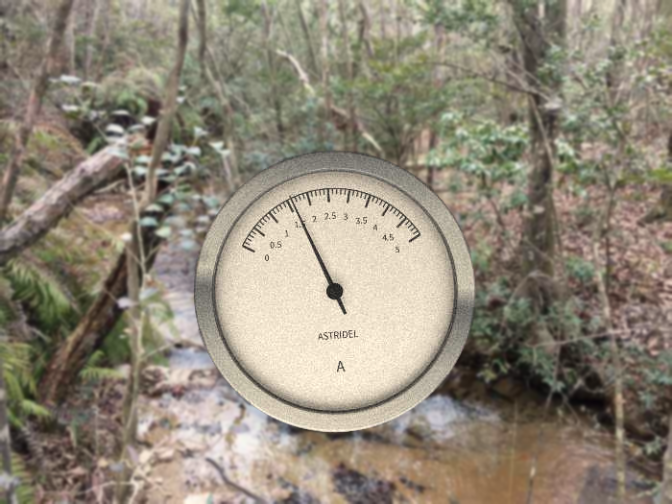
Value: {"value": 1.6, "unit": "A"}
